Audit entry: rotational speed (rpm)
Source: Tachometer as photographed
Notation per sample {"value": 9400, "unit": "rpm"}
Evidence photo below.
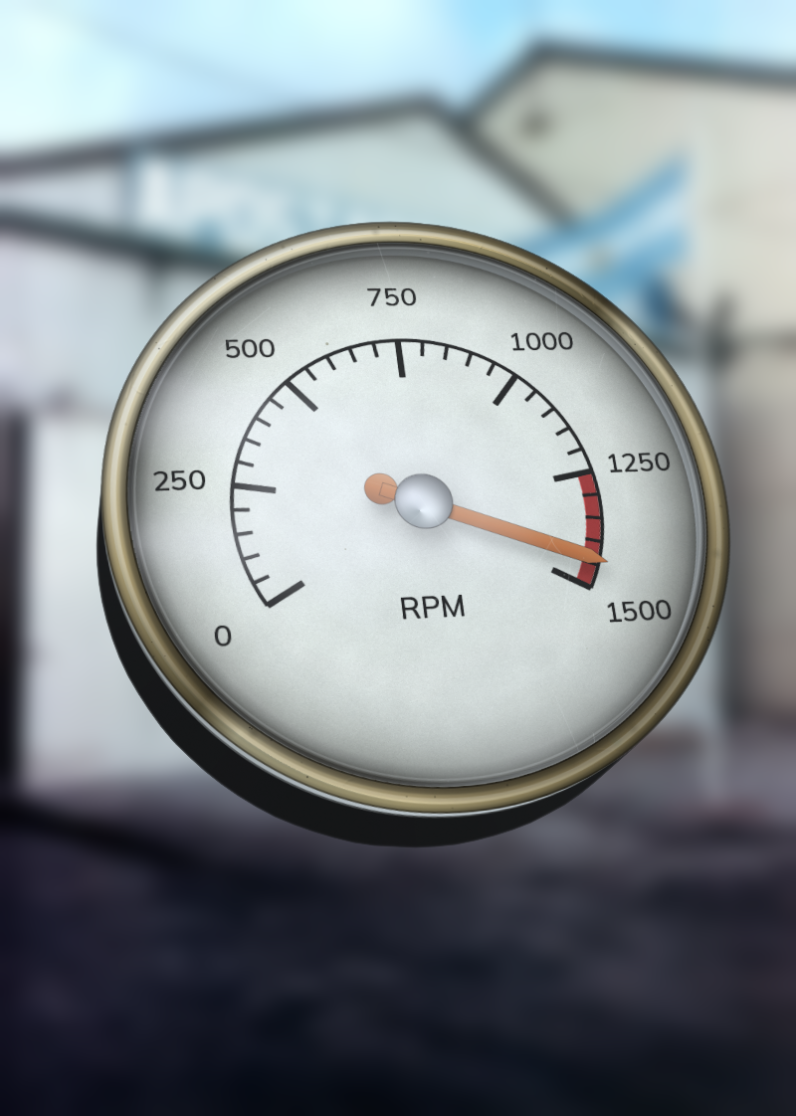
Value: {"value": 1450, "unit": "rpm"}
